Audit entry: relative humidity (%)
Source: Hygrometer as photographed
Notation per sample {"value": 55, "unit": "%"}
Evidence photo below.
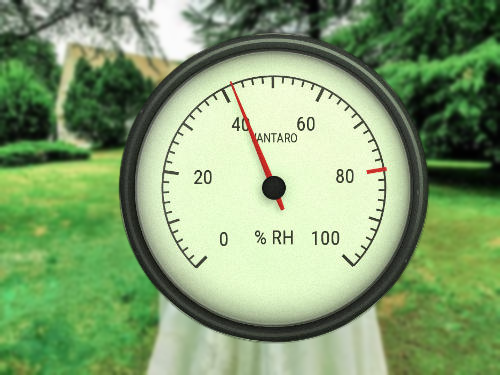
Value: {"value": 42, "unit": "%"}
